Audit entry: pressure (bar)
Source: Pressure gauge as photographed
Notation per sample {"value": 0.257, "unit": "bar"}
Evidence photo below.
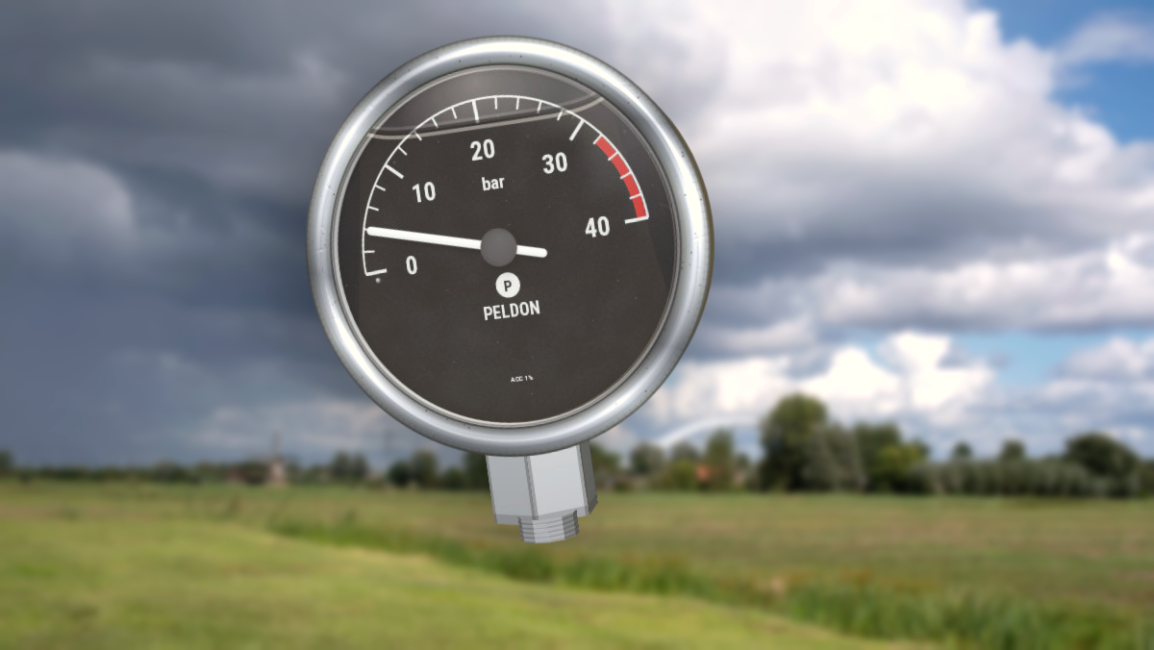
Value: {"value": 4, "unit": "bar"}
